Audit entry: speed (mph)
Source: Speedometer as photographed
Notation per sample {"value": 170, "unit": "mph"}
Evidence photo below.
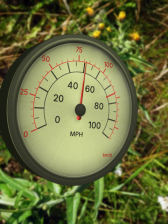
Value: {"value": 50, "unit": "mph"}
